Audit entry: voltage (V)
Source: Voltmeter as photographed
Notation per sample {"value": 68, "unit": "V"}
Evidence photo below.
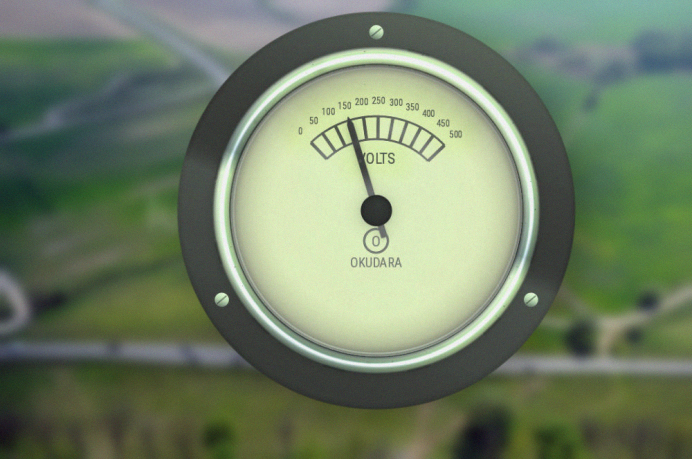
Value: {"value": 150, "unit": "V"}
